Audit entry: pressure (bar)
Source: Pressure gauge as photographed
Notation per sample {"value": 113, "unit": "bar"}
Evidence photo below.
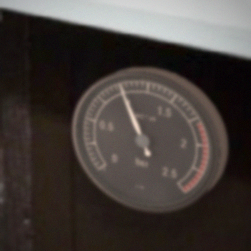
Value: {"value": 1, "unit": "bar"}
